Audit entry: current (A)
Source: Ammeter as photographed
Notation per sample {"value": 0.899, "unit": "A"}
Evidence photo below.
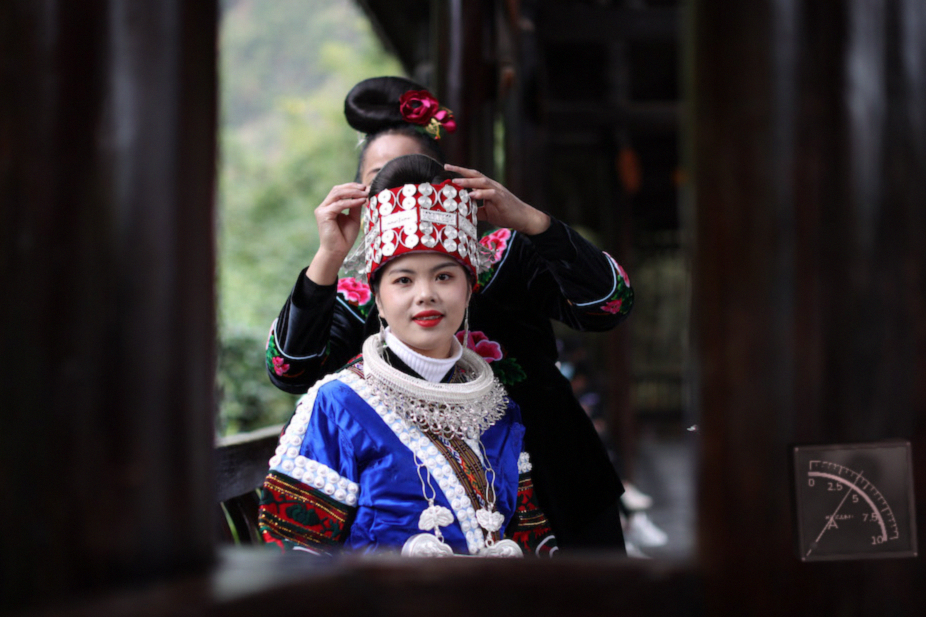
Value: {"value": 4, "unit": "A"}
